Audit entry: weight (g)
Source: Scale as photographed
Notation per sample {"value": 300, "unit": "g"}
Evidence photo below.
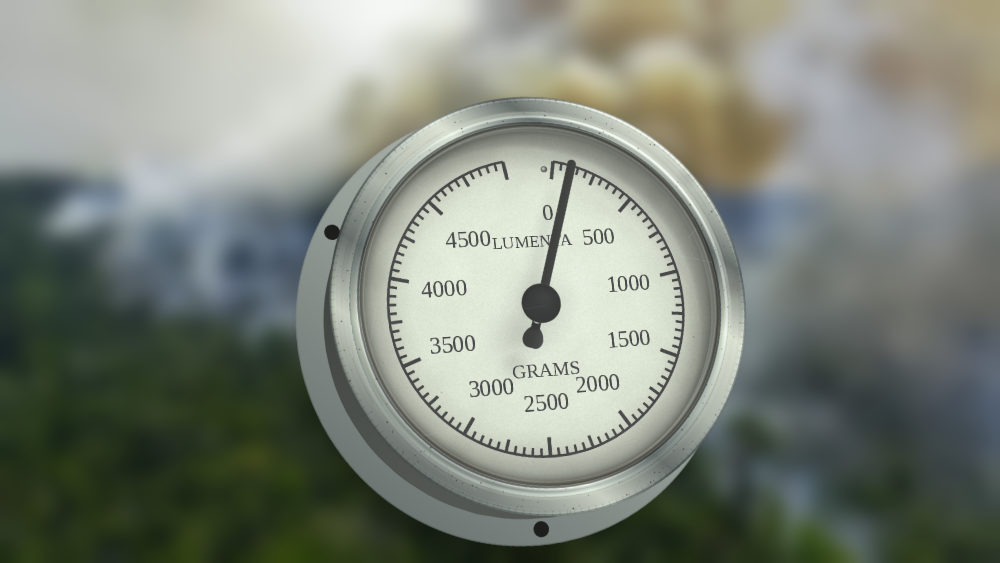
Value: {"value": 100, "unit": "g"}
